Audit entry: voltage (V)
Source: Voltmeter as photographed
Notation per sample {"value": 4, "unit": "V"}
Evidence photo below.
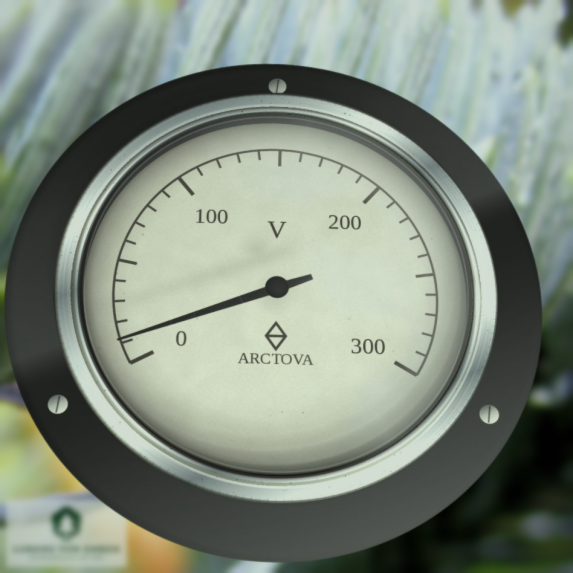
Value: {"value": 10, "unit": "V"}
